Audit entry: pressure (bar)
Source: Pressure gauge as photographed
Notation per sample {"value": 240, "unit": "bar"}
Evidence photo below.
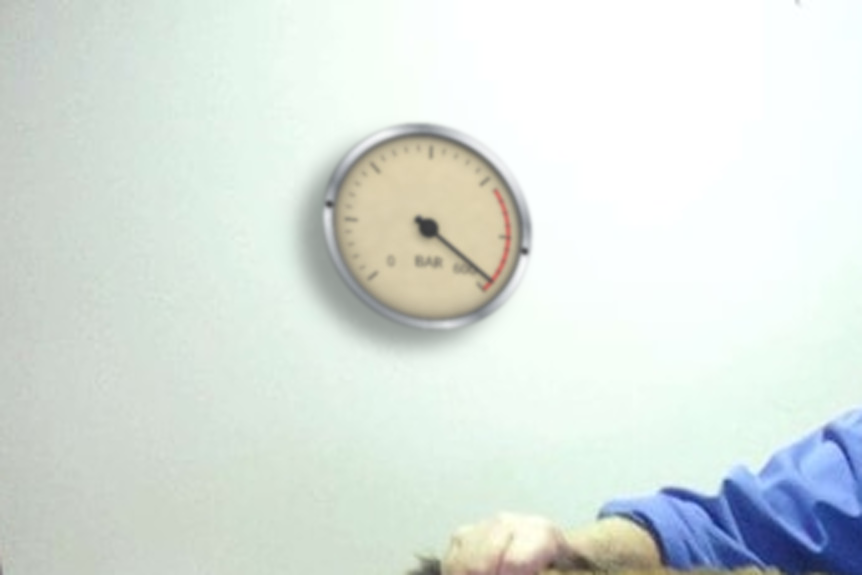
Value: {"value": 580, "unit": "bar"}
